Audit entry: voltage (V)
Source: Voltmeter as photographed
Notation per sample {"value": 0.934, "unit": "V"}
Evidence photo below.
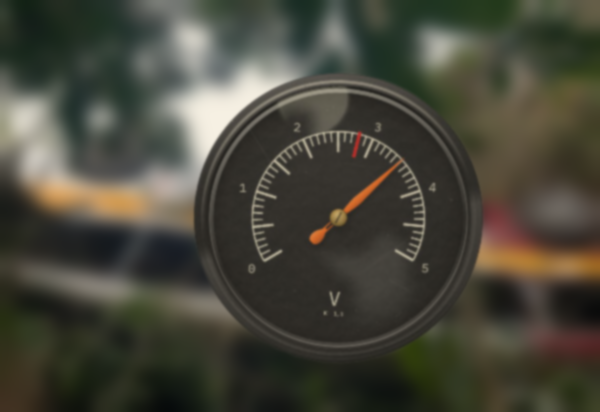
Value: {"value": 3.5, "unit": "V"}
